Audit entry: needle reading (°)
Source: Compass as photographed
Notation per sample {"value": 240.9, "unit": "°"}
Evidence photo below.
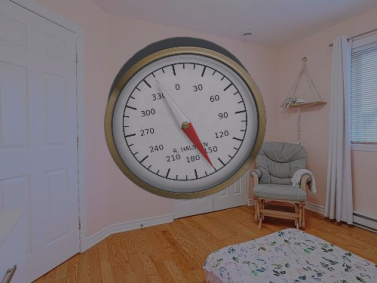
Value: {"value": 160, "unit": "°"}
